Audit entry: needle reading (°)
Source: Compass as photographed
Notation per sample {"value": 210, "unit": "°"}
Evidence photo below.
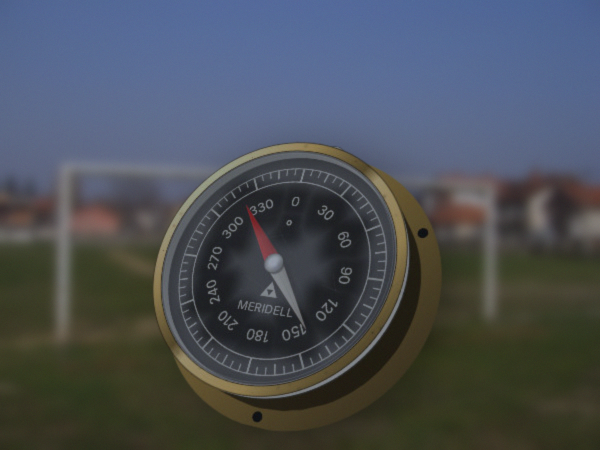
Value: {"value": 320, "unit": "°"}
